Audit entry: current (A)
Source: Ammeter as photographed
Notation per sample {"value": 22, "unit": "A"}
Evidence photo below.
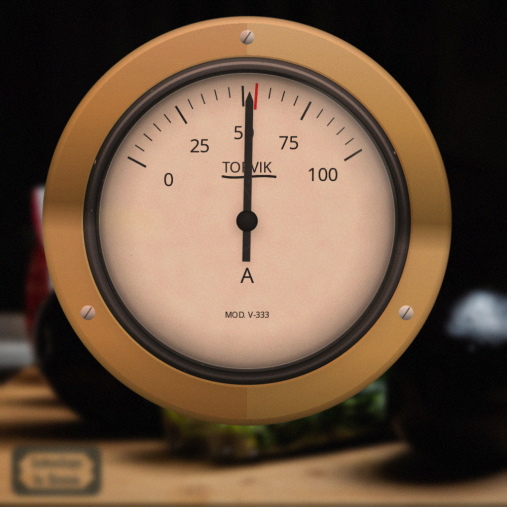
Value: {"value": 52.5, "unit": "A"}
